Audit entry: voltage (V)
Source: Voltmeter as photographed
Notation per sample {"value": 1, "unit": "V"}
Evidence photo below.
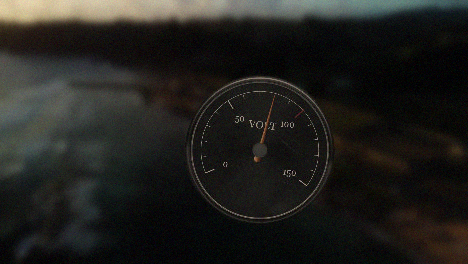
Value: {"value": 80, "unit": "V"}
